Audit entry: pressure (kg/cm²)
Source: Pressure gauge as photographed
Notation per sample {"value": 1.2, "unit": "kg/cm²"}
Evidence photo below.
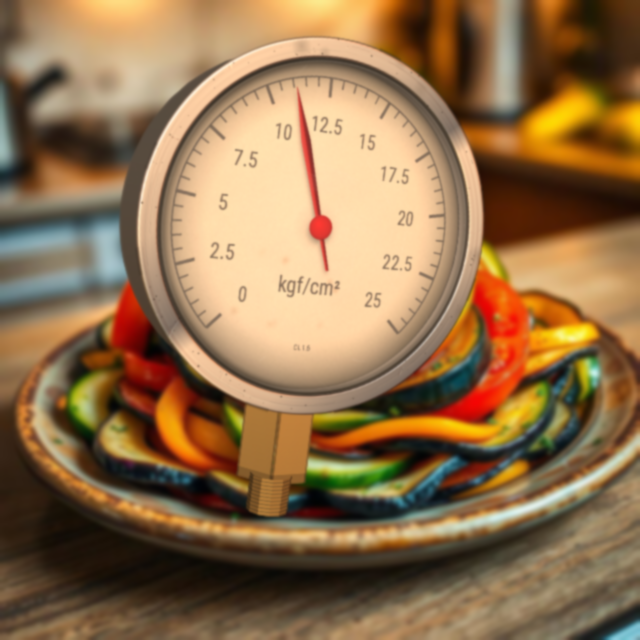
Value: {"value": 11, "unit": "kg/cm²"}
